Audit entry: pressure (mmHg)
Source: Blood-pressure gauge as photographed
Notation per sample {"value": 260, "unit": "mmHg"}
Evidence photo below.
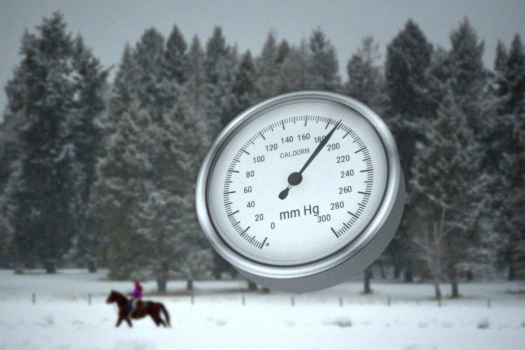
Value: {"value": 190, "unit": "mmHg"}
